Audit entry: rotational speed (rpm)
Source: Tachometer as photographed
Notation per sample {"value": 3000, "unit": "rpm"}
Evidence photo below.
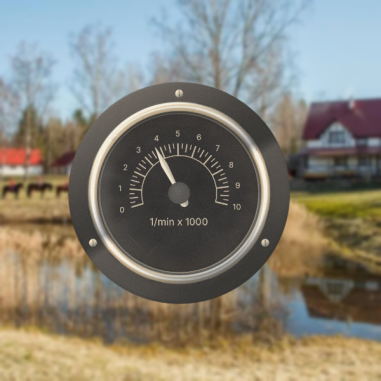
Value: {"value": 3750, "unit": "rpm"}
